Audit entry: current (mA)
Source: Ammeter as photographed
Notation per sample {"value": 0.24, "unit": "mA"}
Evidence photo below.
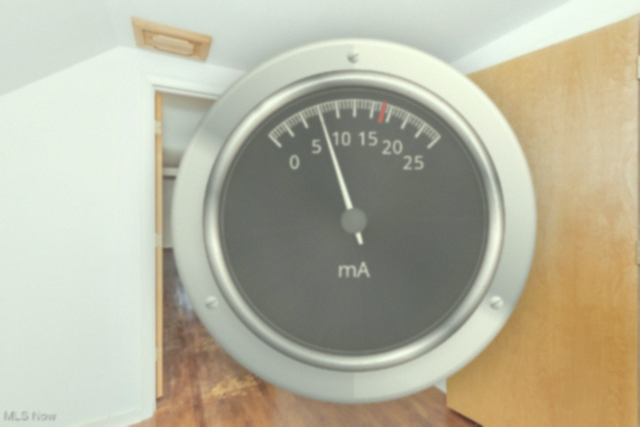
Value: {"value": 7.5, "unit": "mA"}
